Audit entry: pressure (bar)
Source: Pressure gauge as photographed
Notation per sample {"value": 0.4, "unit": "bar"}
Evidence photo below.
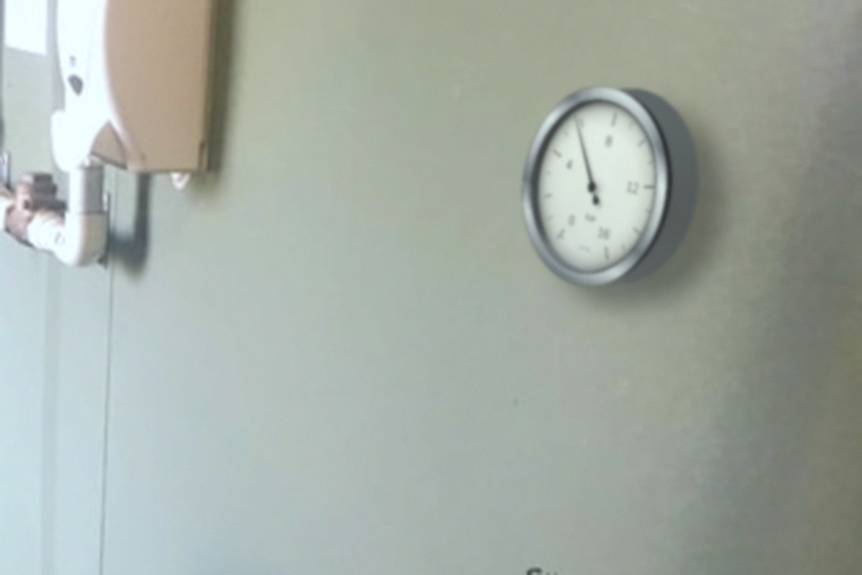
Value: {"value": 6, "unit": "bar"}
